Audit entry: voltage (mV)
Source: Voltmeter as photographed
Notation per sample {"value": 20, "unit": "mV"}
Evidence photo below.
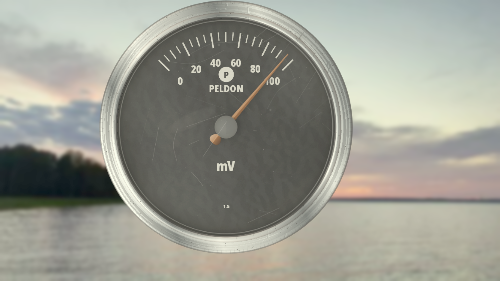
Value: {"value": 95, "unit": "mV"}
